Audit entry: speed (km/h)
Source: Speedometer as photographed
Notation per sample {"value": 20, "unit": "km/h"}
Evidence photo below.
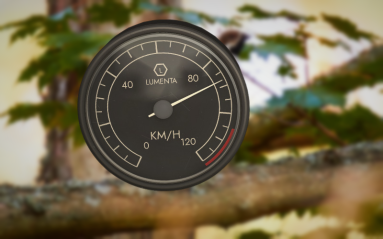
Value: {"value": 87.5, "unit": "km/h"}
